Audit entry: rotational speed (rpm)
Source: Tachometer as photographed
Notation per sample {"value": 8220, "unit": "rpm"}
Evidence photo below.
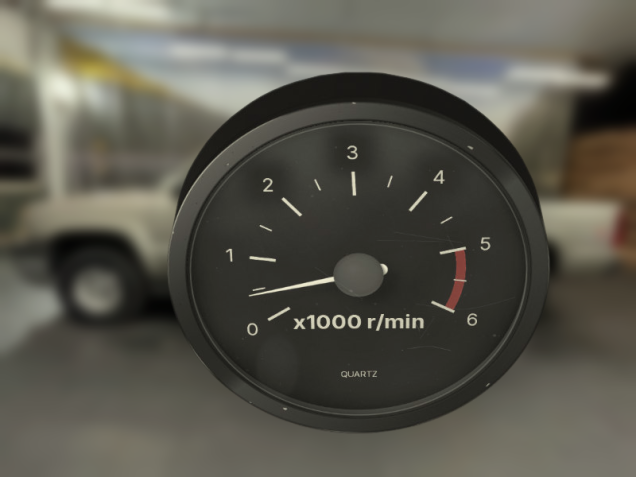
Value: {"value": 500, "unit": "rpm"}
